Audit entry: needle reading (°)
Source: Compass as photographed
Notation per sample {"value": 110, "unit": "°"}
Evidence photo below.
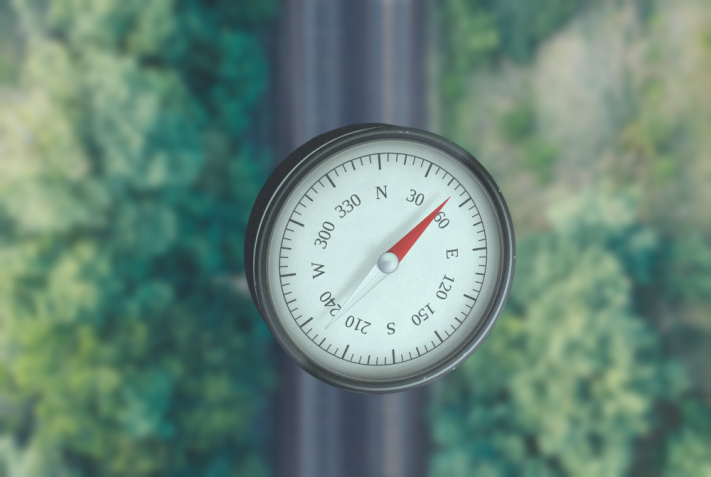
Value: {"value": 50, "unit": "°"}
